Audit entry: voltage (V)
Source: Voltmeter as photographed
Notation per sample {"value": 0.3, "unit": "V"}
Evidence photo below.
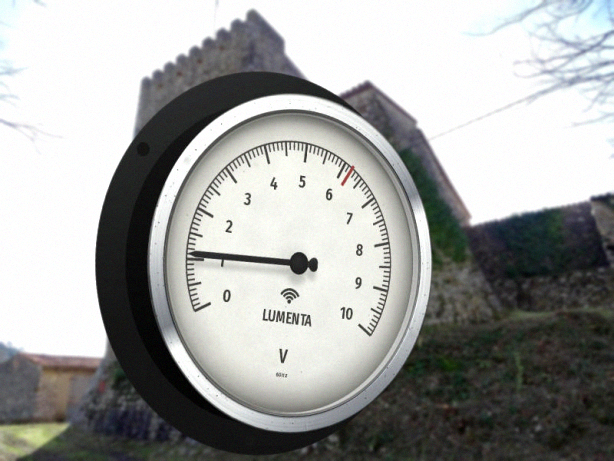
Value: {"value": 1.1, "unit": "V"}
